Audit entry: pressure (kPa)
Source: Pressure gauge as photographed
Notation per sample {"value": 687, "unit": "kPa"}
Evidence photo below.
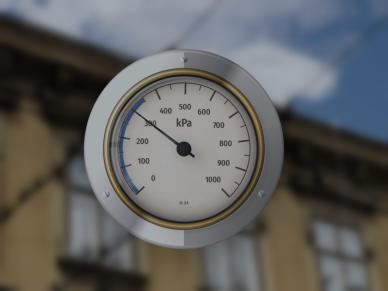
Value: {"value": 300, "unit": "kPa"}
